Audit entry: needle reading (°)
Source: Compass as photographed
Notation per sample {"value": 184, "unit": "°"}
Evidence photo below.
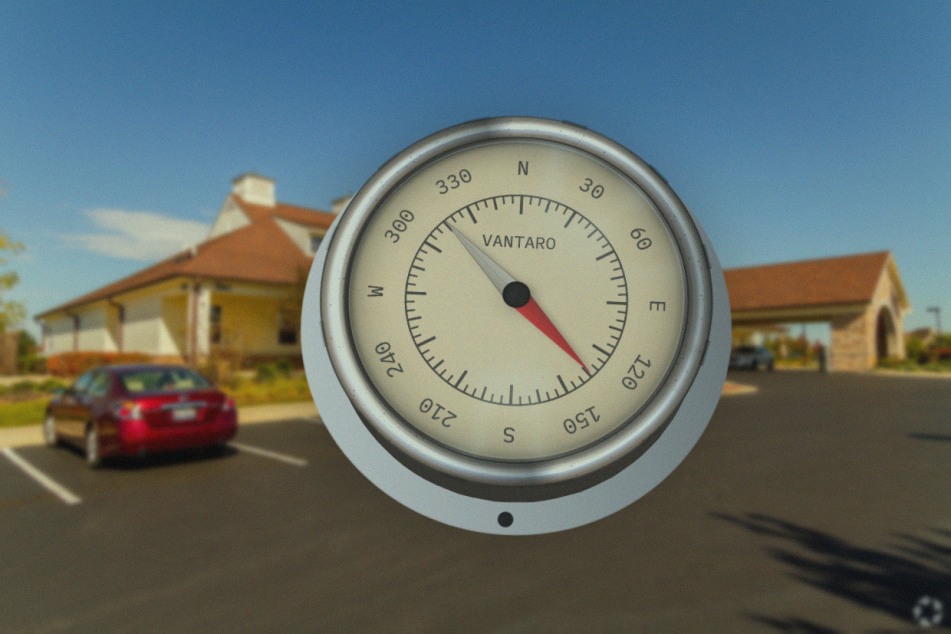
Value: {"value": 135, "unit": "°"}
